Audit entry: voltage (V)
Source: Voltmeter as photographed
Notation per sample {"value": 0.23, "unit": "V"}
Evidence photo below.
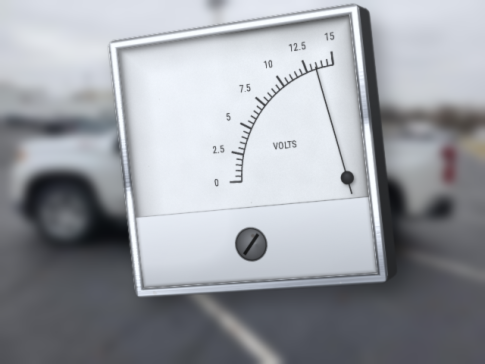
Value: {"value": 13.5, "unit": "V"}
